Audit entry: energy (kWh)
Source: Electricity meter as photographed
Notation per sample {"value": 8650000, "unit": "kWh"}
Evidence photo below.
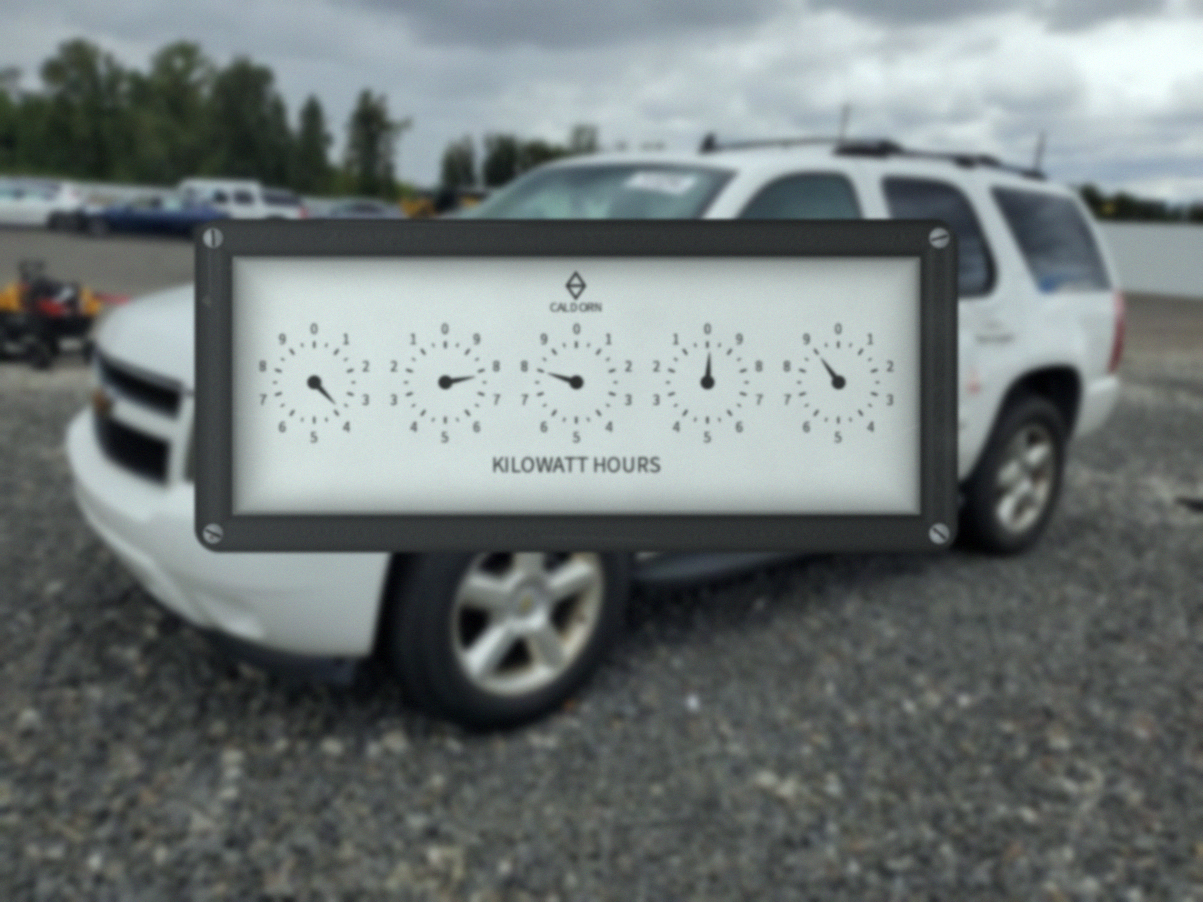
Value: {"value": 37799, "unit": "kWh"}
